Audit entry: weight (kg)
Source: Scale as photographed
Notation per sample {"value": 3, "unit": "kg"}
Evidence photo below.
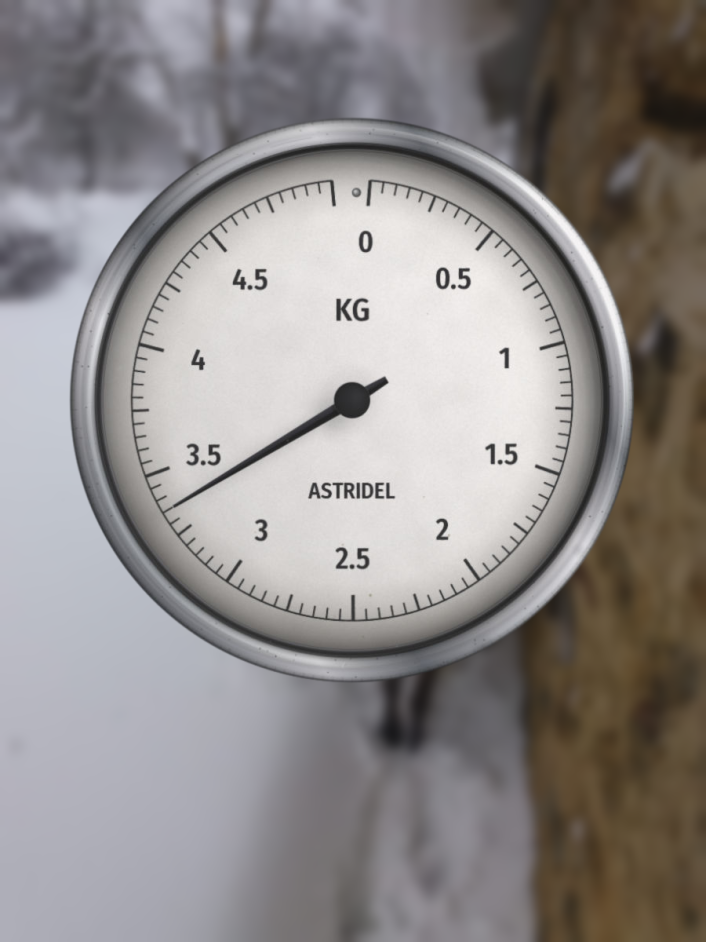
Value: {"value": 3.35, "unit": "kg"}
